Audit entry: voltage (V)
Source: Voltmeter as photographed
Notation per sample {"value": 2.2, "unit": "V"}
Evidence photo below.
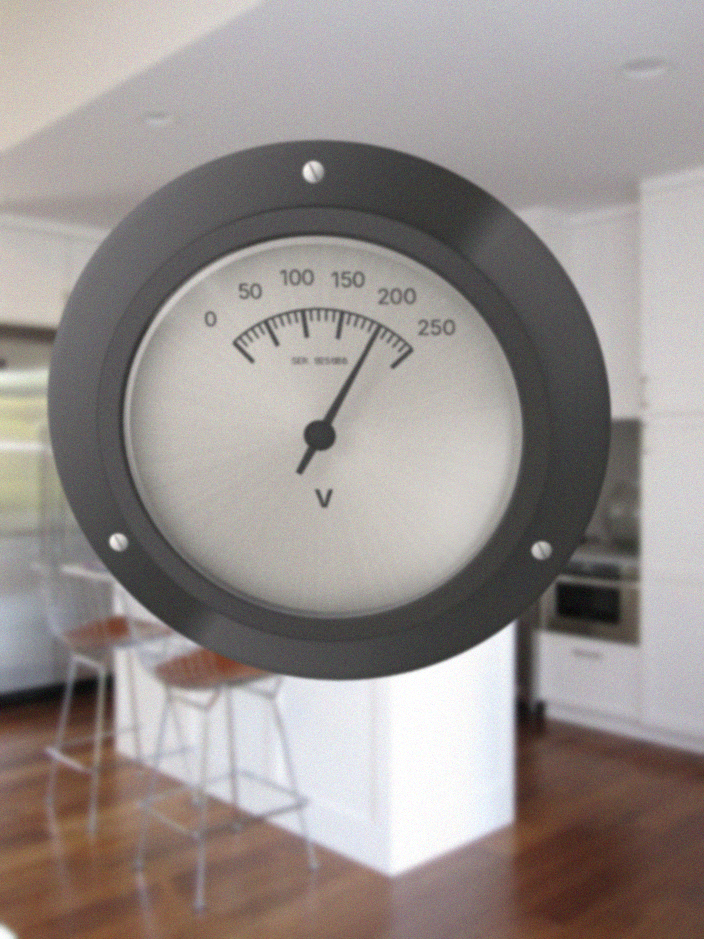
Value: {"value": 200, "unit": "V"}
